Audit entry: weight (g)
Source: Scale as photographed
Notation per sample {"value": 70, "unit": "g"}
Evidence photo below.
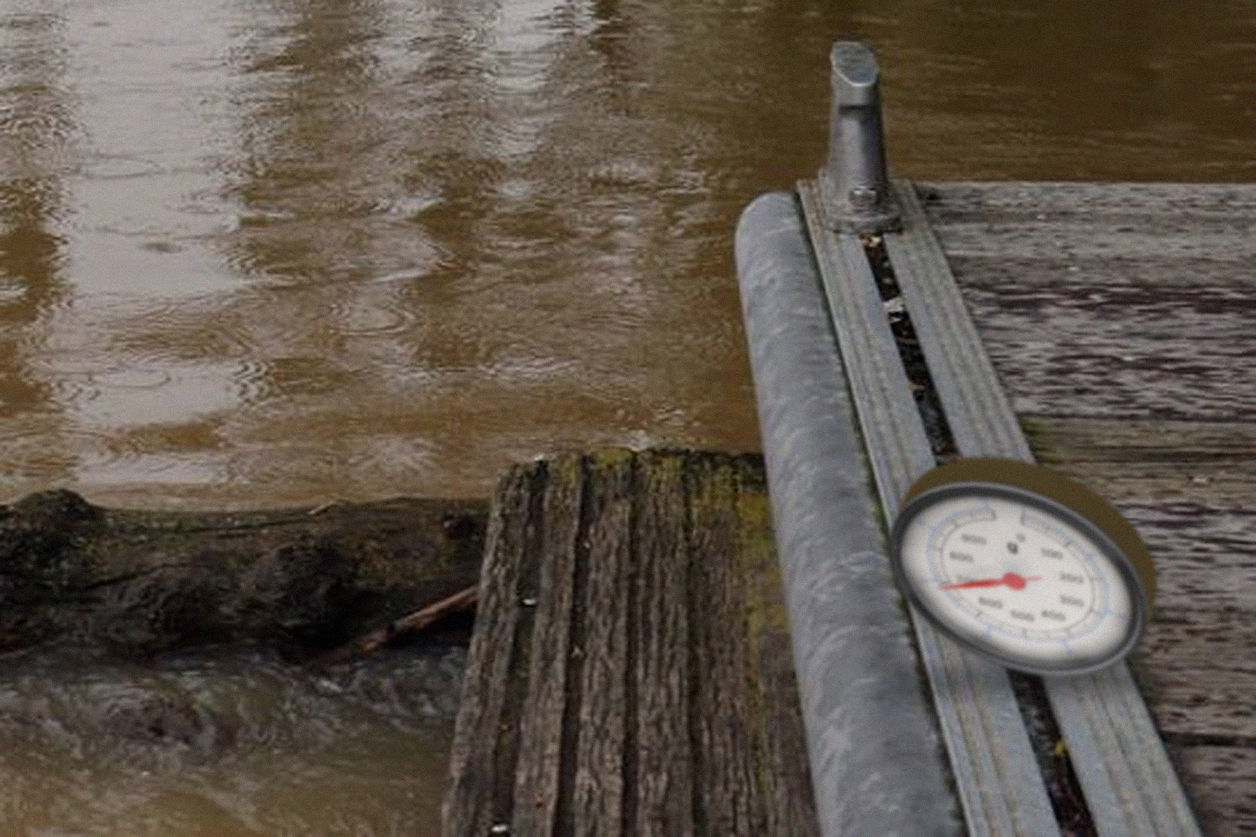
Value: {"value": 700, "unit": "g"}
